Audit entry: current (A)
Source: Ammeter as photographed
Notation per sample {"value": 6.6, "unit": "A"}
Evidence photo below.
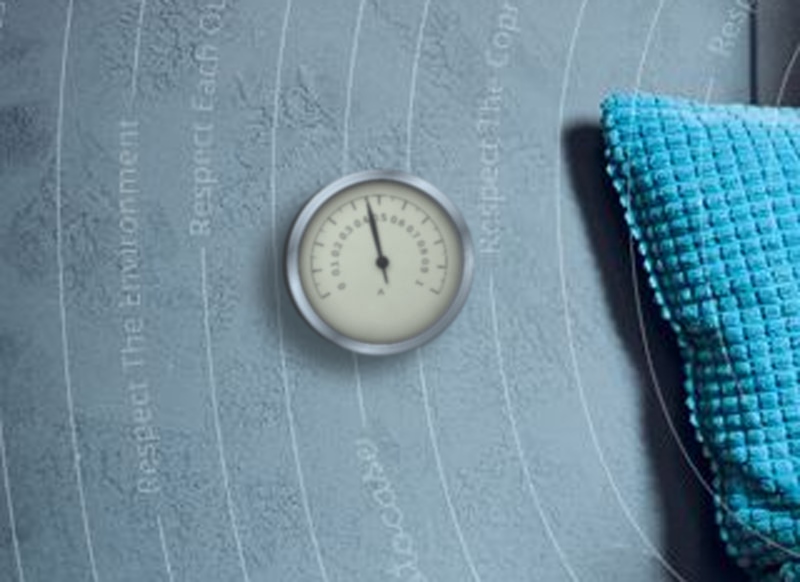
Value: {"value": 0.45, "unit": "A"}
